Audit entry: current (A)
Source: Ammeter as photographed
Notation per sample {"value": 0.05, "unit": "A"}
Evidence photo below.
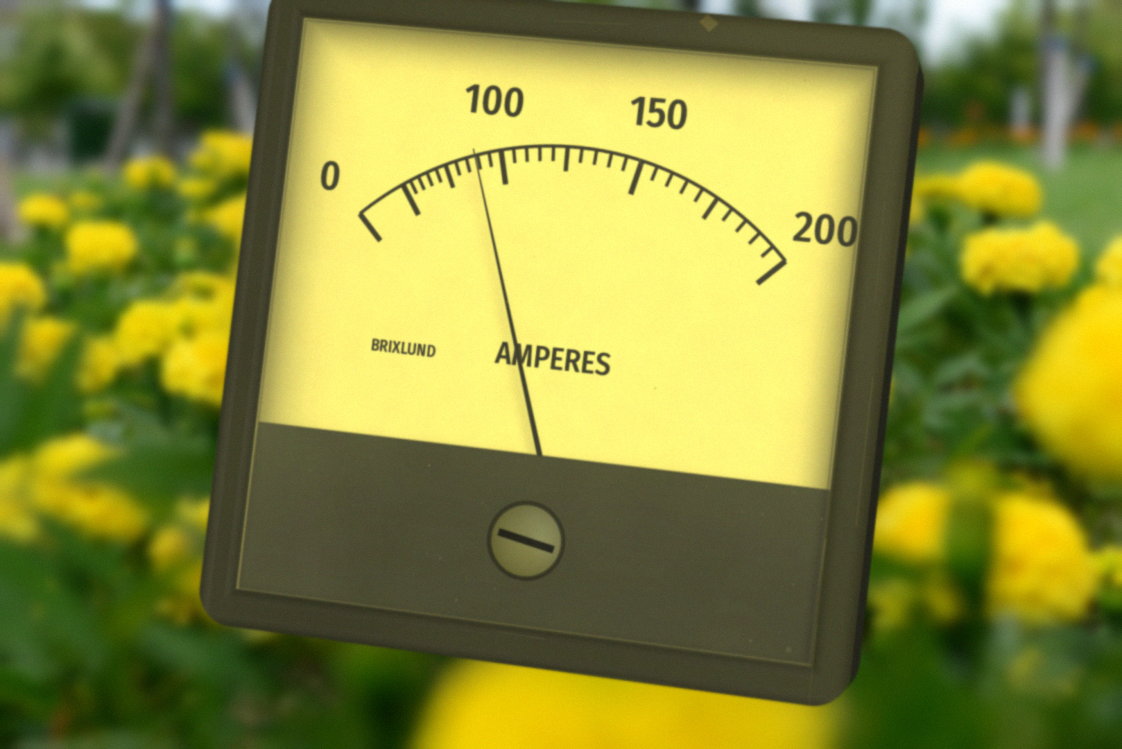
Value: {"value": 90, "unit": "A"}
